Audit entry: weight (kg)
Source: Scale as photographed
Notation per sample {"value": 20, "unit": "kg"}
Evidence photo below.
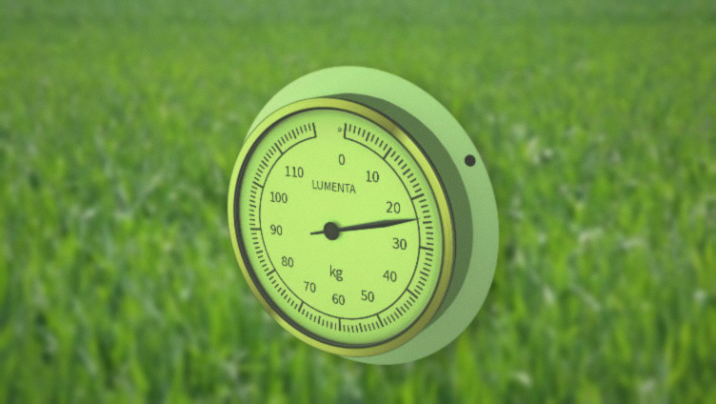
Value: {"value": 24, "unit": "kg"}
